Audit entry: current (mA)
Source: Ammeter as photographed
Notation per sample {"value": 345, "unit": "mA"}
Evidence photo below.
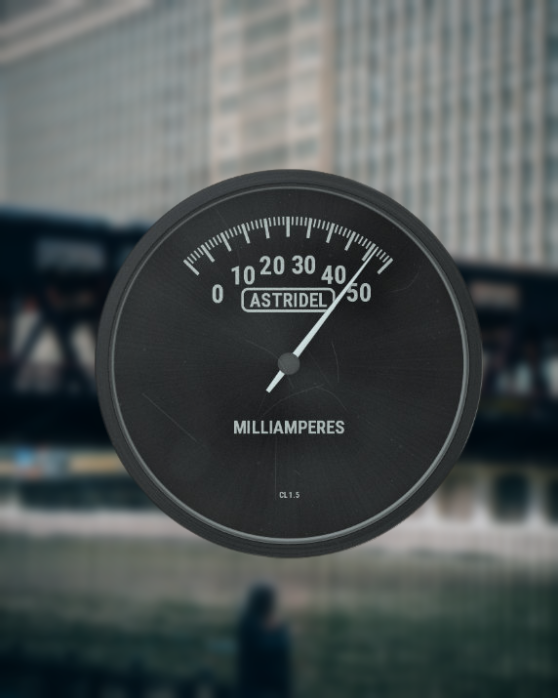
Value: {"value": 46, "unit": "mA"}
